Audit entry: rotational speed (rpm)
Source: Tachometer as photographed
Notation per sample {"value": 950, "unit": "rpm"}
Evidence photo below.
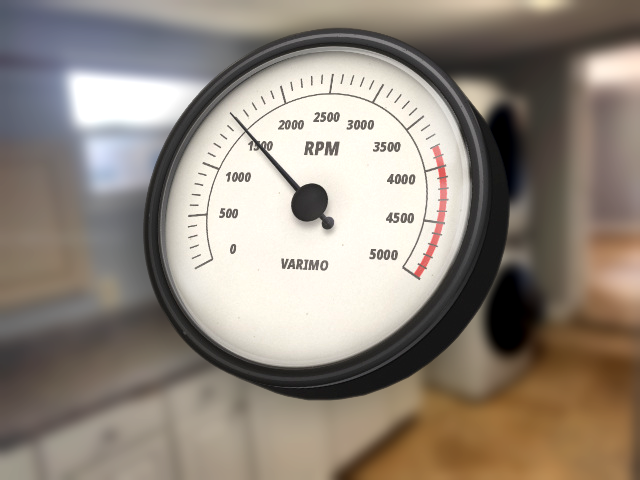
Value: {"value": 1500, "unit": "rpm"}
